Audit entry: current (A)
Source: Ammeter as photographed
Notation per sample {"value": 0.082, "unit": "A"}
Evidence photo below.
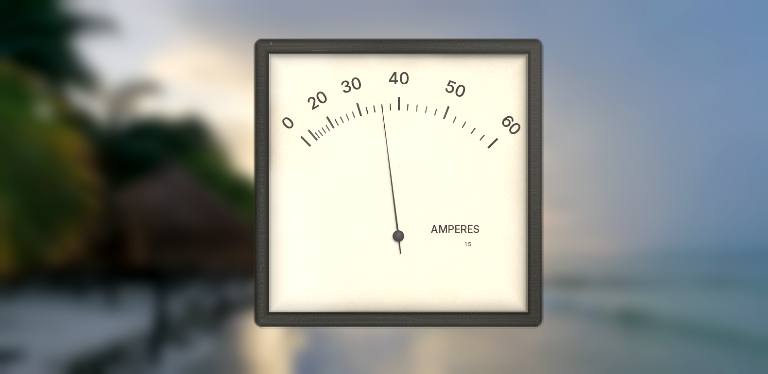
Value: {"value": 36, "unit": "A"}
